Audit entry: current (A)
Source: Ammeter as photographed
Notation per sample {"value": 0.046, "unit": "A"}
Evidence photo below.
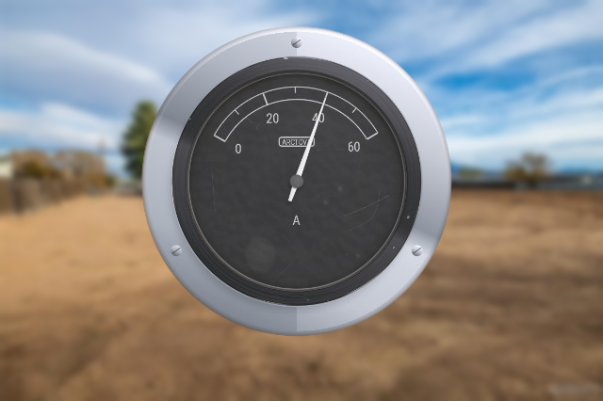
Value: {"value": 40, "unit": "A"}
